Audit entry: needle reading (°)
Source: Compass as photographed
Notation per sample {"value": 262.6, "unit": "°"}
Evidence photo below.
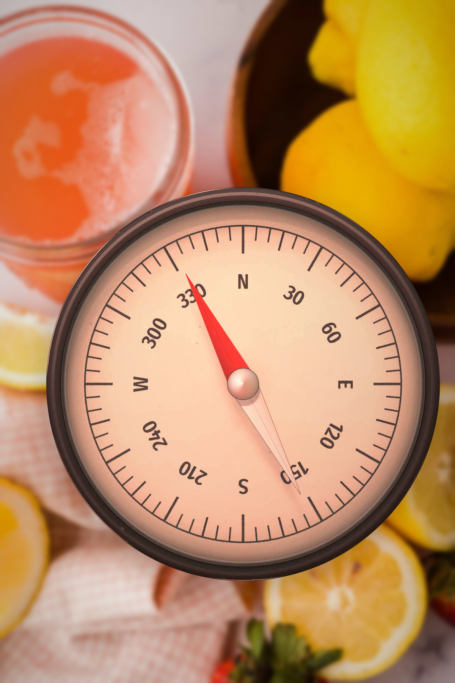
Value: {"value": 332.5, "unit": "°"}
